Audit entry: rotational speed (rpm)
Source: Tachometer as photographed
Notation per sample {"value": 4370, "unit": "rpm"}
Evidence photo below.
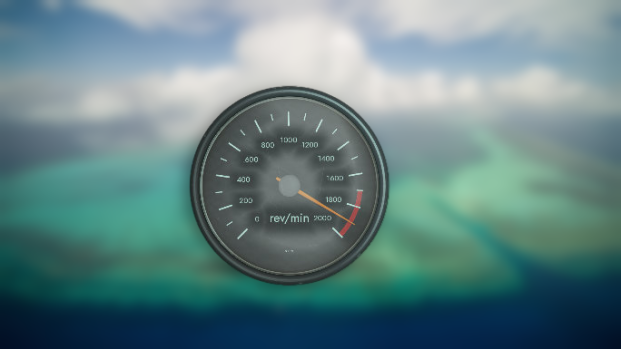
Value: {"value": 1900, "unit": "rpm"}
